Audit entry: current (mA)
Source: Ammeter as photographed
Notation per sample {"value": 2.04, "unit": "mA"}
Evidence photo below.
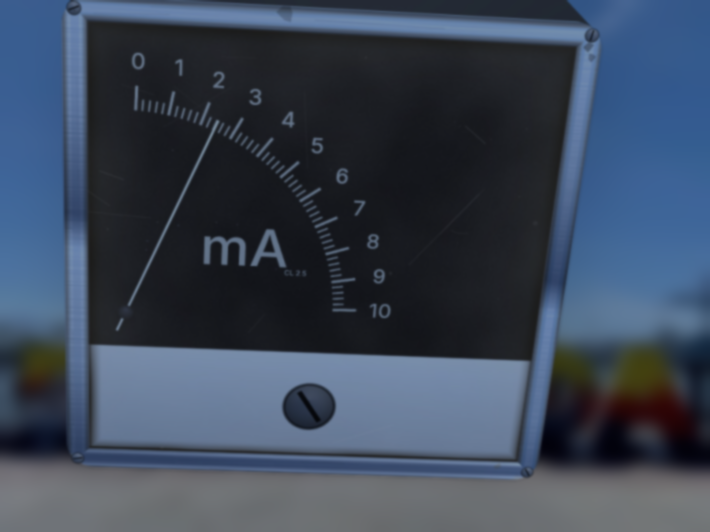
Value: {"value": 2.4, "unit": "mA"}
